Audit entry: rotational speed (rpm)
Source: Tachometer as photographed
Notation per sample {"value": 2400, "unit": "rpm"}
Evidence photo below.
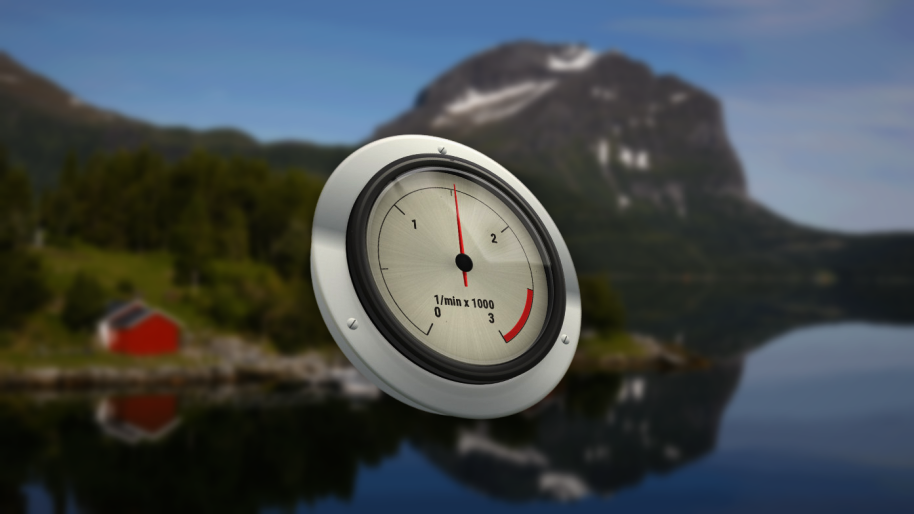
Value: {"value": 1500, "unit": "rpm"}
